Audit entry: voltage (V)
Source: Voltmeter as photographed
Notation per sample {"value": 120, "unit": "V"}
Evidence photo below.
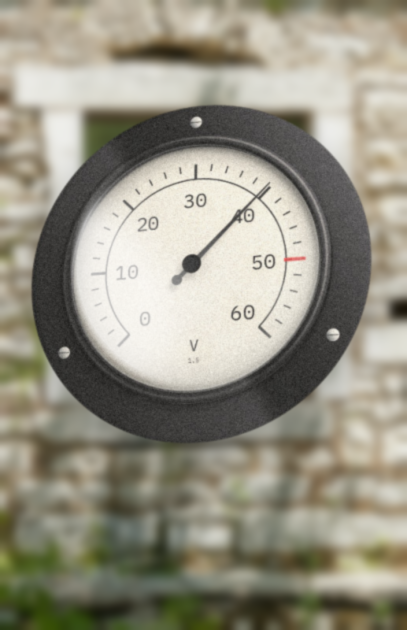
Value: {"value": 40, "unit": "V"}
